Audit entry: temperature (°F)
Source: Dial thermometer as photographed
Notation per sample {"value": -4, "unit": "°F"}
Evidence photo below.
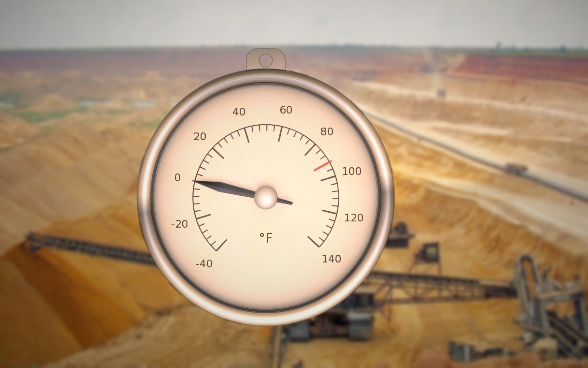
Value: {"value": 0, "unit": "°F"}
